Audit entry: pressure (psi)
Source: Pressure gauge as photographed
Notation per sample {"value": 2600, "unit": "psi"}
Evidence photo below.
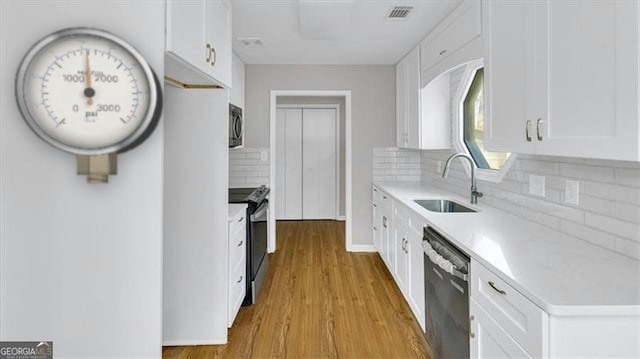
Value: {"value": 1500, "unit": "psi"}
